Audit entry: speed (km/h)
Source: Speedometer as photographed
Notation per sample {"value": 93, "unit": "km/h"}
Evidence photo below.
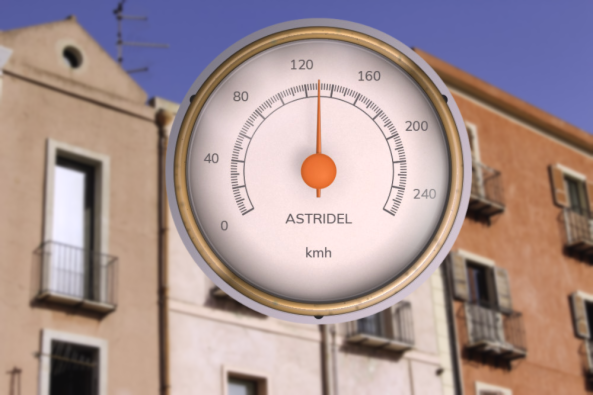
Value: {"value": 130, "unit": "km/h"}
